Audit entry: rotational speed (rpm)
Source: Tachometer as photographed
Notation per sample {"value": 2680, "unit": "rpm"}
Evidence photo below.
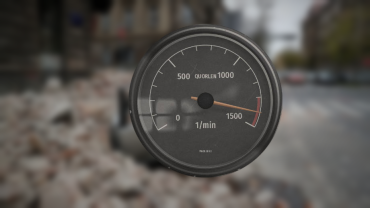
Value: {"value": 1400, "unit": "rpm"}
